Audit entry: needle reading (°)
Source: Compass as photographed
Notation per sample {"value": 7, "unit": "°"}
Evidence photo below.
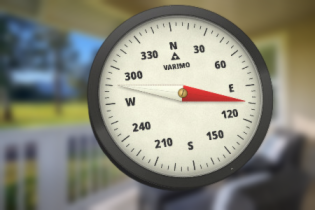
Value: {"value": 105, "unit": "°"}
